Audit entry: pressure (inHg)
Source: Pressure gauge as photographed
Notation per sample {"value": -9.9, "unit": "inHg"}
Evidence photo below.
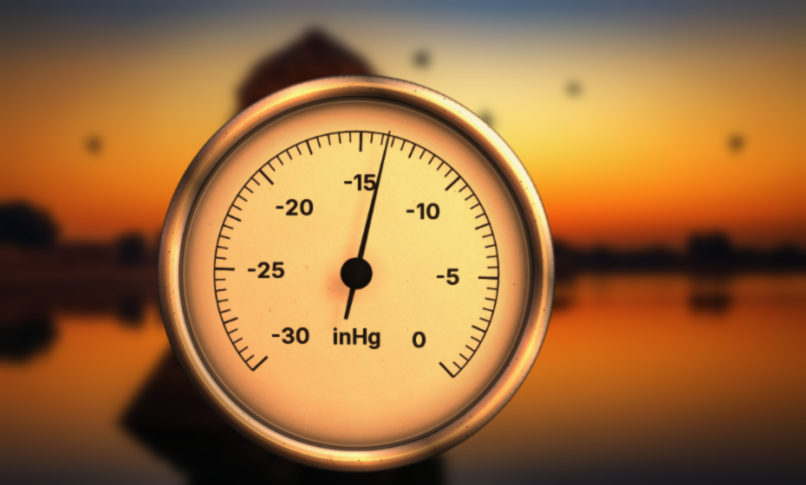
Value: {"value": -13.75, "unit": "inHg"}
